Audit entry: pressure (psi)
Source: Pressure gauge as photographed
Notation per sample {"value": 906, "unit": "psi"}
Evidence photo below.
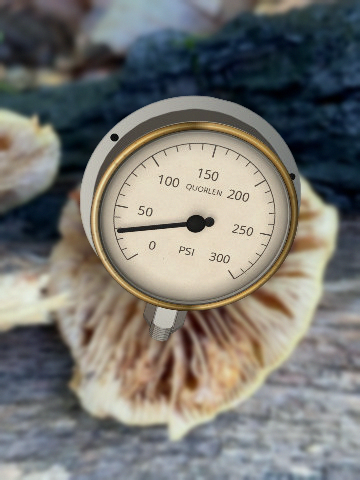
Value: {"value": 30, "unit": "psi"}
